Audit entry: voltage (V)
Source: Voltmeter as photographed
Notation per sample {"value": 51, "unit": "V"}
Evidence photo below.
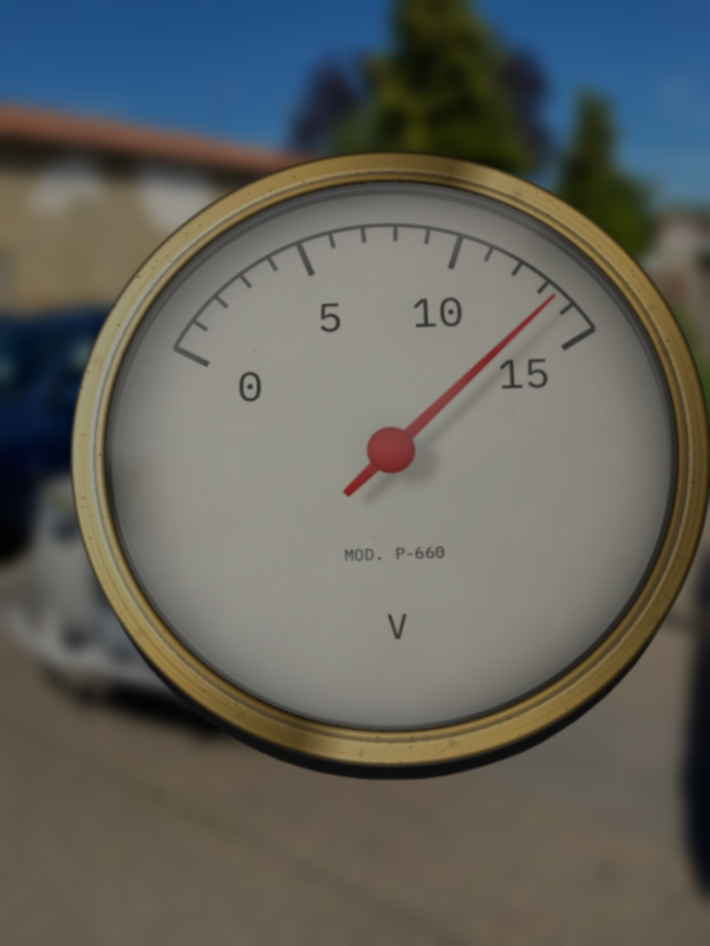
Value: {"value": 13.5, "unit": "V"}
